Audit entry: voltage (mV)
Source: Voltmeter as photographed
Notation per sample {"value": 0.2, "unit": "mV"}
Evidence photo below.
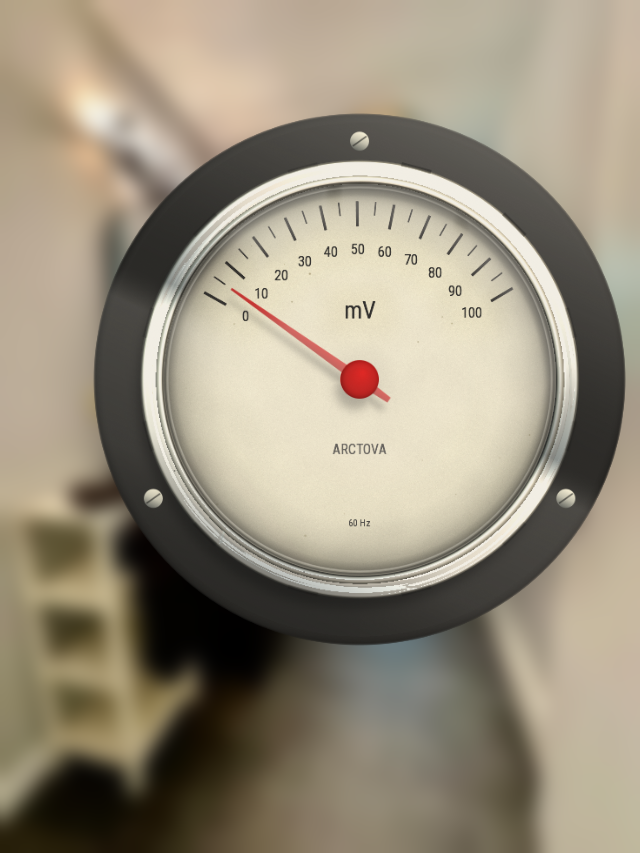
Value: {"value": 5, "unit": "mV"}
